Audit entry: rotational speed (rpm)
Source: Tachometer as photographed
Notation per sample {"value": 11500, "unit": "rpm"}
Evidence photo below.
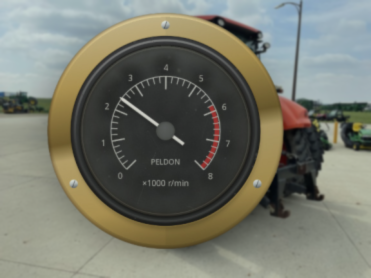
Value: {"value": 2400, "unit": "rpm"}
